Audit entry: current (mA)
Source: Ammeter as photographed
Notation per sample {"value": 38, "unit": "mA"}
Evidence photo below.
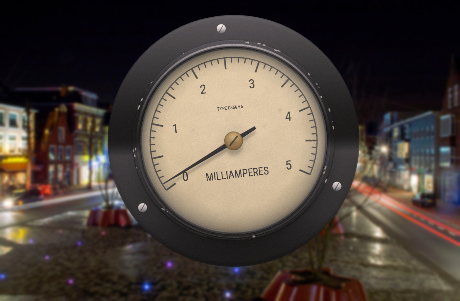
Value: {"value": 0.1, "unit": "mA"}
